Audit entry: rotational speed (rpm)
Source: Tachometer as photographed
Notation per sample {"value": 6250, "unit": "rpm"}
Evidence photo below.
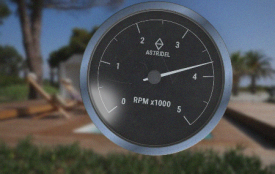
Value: {"value": 3750, "unit": "rpm"}
